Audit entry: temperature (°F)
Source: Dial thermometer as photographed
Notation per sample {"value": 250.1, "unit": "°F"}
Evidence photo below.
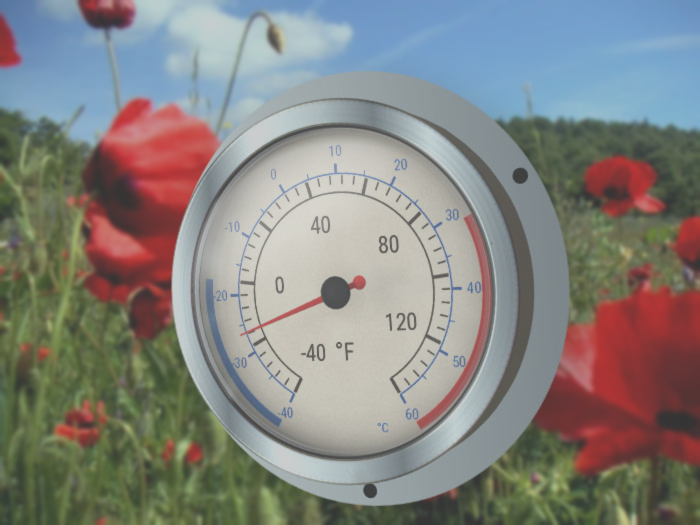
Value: {"value": -16, "unit": "°F"}
